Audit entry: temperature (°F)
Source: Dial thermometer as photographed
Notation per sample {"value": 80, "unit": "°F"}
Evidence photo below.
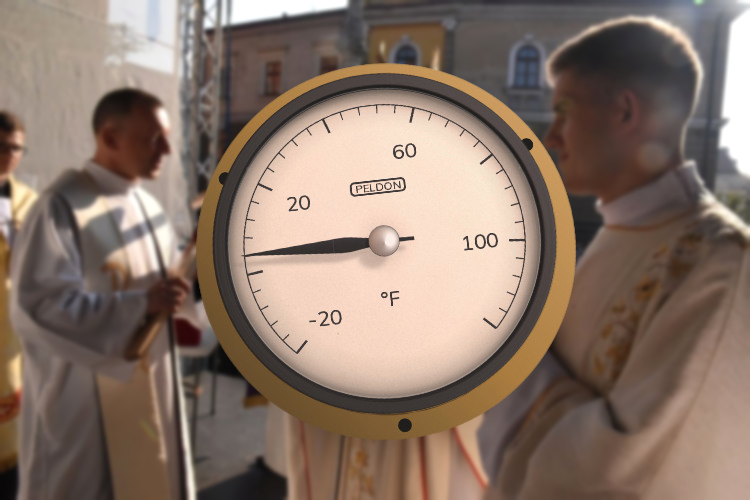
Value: {"value": 4, "unit": "°F"}
